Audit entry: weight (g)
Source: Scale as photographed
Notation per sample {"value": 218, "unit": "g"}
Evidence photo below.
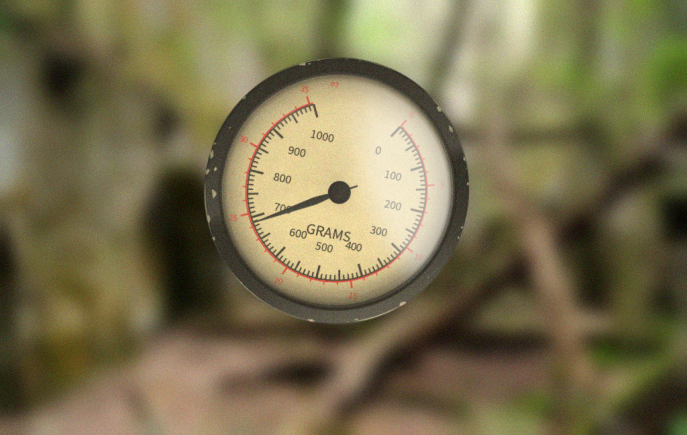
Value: {"value": 690, "unit": "g"}
